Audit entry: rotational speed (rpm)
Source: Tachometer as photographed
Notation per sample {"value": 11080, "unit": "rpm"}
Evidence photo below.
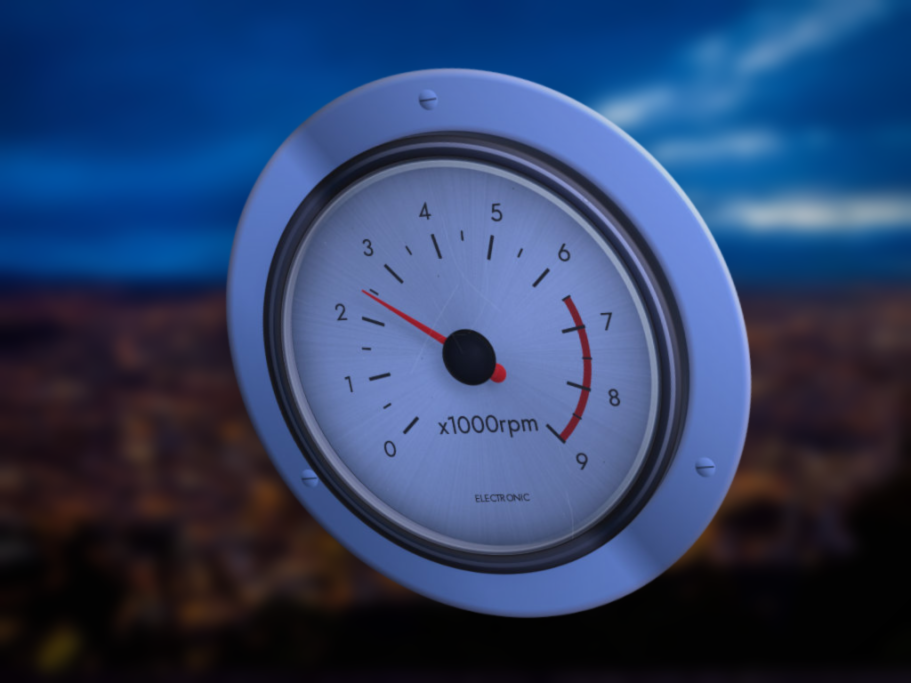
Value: {"value": 2500, "unit": "rpm"}
